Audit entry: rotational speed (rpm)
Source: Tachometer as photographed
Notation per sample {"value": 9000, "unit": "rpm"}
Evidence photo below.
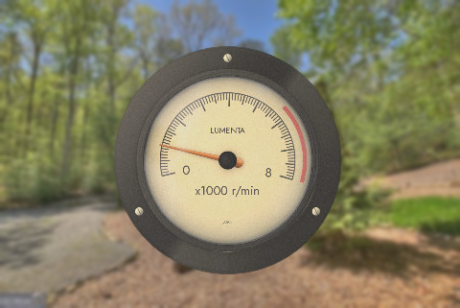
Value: {"value": 1000, "unit": "rpm"}
